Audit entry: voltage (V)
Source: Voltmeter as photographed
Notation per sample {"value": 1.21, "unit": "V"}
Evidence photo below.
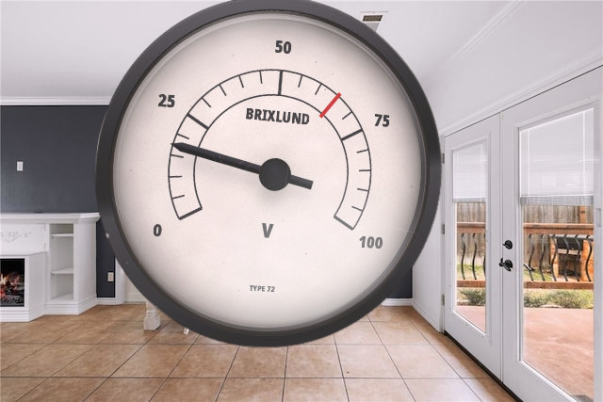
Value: {"value": 17.5, "unit": "V"}
